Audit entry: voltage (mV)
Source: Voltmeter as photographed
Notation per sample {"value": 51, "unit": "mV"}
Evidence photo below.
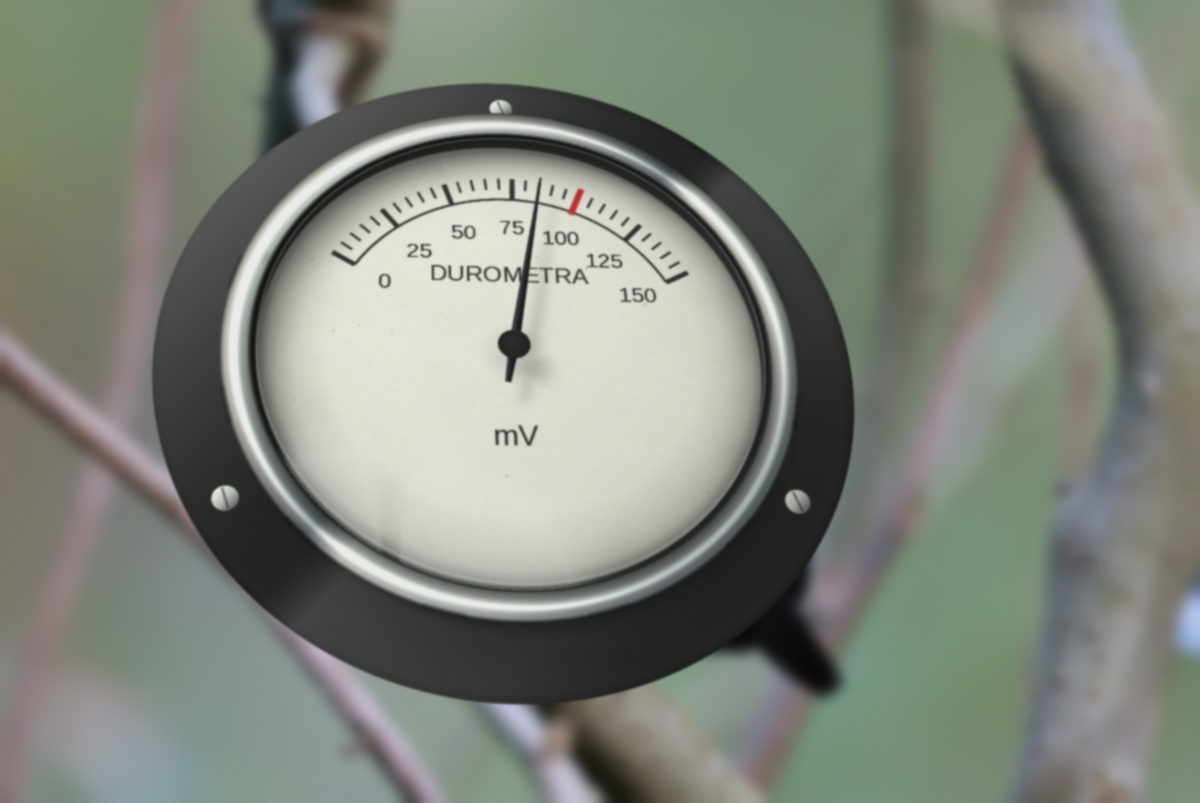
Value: {"value": 85, "unit": "mV"}
